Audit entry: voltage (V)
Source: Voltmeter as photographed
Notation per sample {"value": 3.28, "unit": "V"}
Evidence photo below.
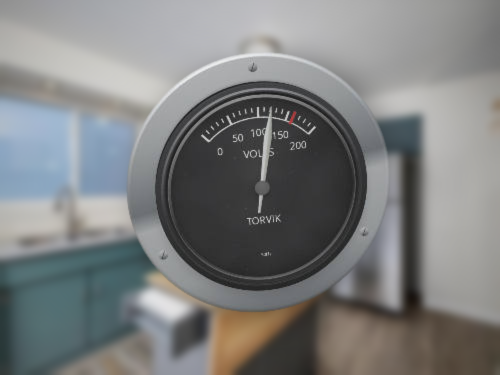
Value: {"value": 120, "unit": "V"}
